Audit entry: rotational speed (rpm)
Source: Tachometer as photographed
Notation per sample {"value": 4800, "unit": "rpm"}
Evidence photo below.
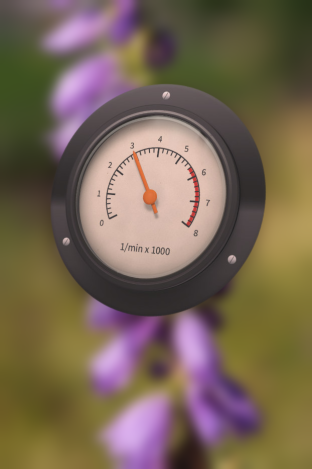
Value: {"value": 3000, "unit": "rpm"}
